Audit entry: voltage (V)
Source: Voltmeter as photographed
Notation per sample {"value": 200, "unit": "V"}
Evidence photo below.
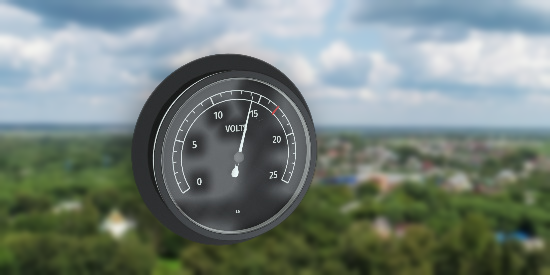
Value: {"value": 14, "unit": "V"}
